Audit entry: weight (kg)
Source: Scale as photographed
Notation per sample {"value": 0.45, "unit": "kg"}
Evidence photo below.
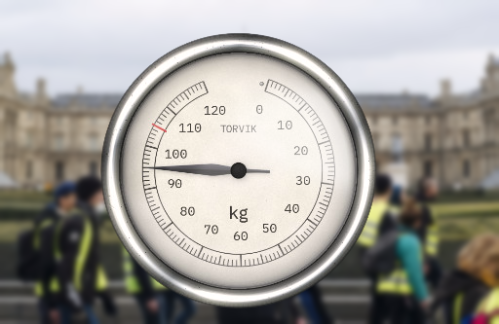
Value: {"value": 95, "unit": "kg"}
